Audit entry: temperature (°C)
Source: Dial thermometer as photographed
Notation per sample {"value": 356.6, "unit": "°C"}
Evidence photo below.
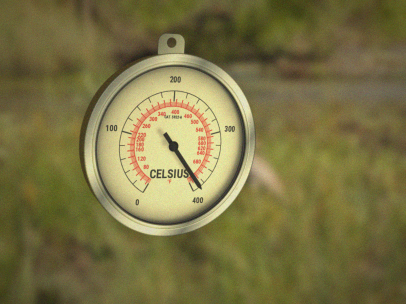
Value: {"value": 390, "unit": "°C"}
